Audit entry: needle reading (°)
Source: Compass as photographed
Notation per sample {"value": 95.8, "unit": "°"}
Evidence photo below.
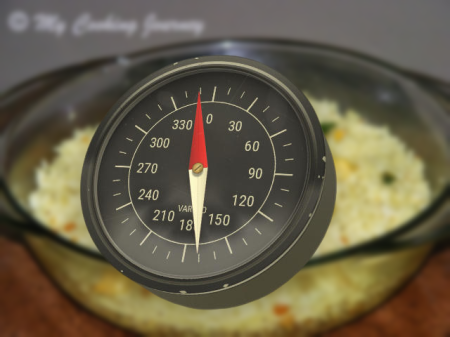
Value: {"value": 350, "unit": "°"}
